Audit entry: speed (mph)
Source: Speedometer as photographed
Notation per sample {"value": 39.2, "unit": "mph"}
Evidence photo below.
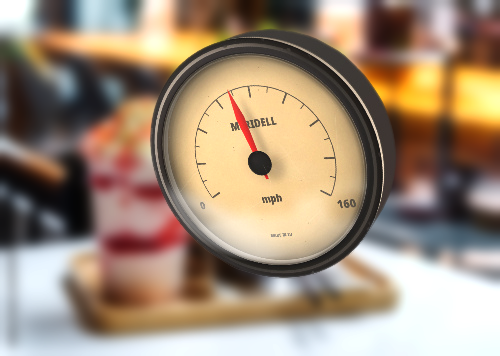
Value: {"value": 70, "unit": "mph"}
